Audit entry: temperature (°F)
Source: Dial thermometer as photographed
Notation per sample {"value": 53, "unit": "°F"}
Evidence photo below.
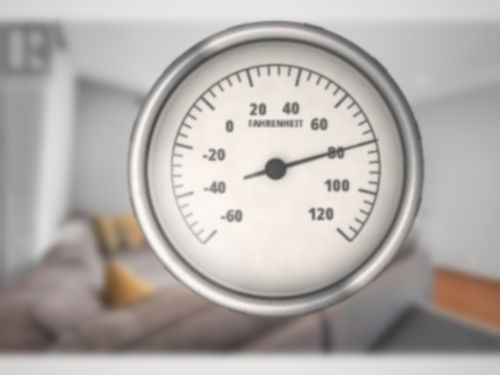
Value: {"value": 80, "unit": "°F"}
